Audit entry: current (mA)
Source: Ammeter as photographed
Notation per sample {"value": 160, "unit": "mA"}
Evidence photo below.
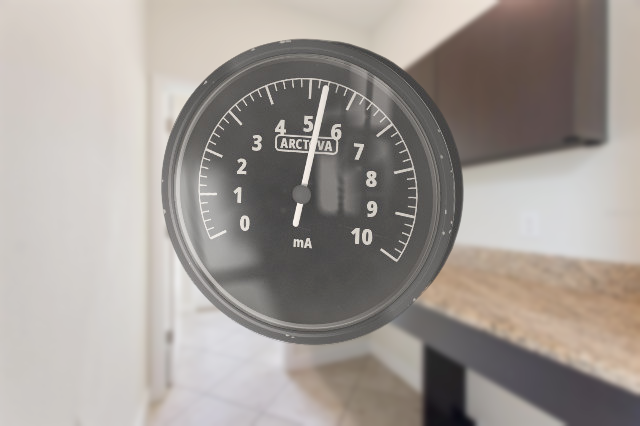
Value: {"value": 5.4, "unit": "mA"}
